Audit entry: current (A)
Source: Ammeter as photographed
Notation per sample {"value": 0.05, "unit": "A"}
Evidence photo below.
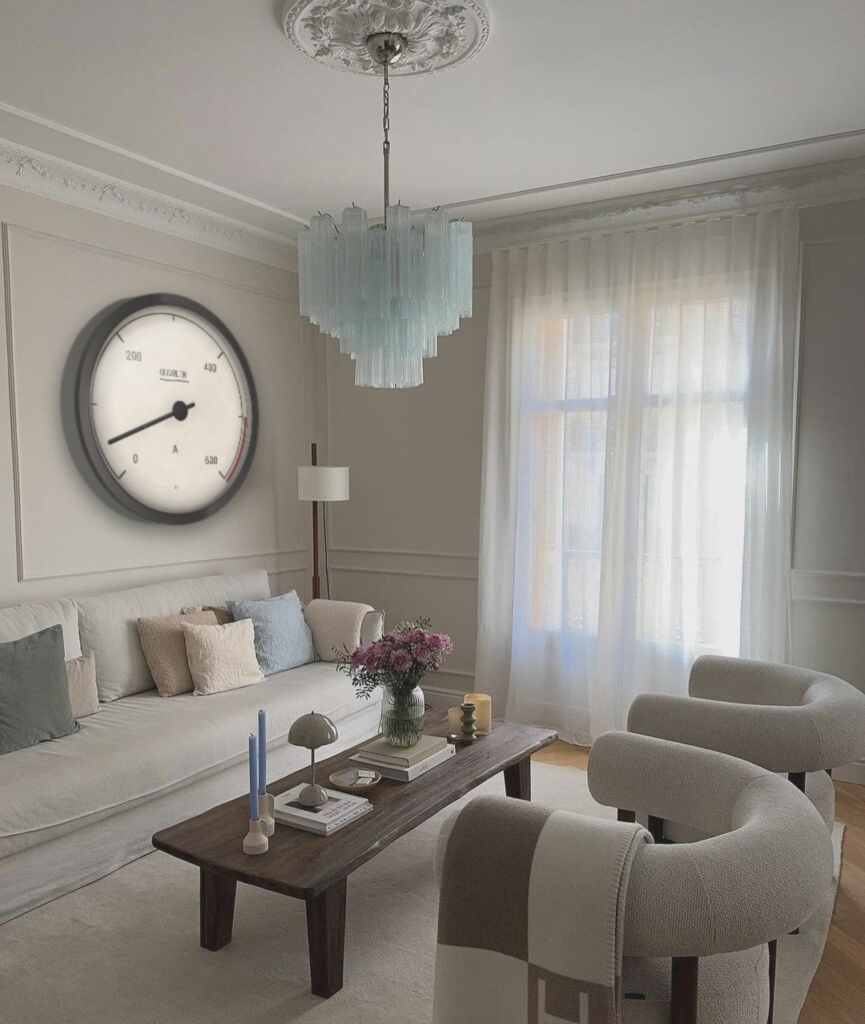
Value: {"value": 50, "unit": "A"}
